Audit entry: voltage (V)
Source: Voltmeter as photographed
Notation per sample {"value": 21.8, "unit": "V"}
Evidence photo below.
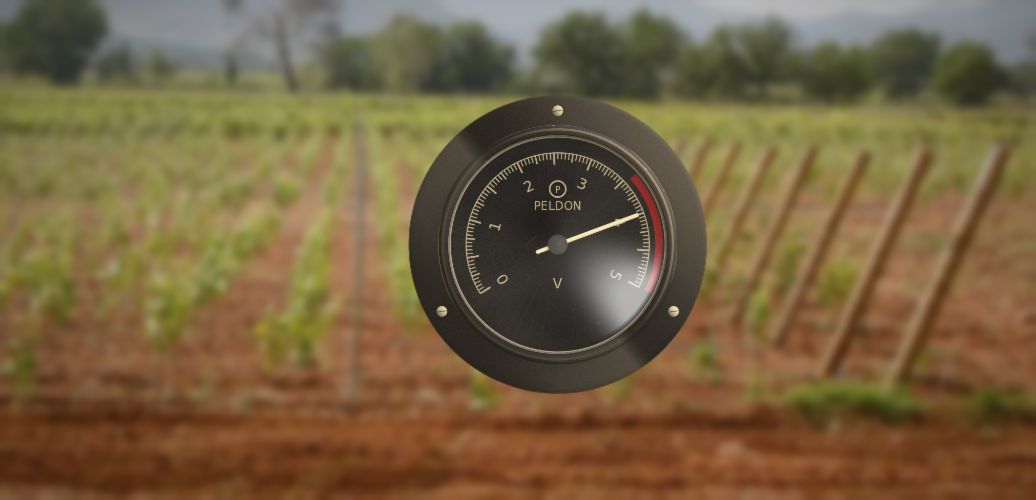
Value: {"value": 4, "unit": "V"}
